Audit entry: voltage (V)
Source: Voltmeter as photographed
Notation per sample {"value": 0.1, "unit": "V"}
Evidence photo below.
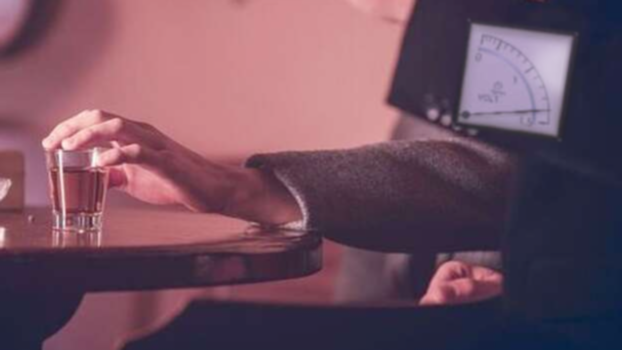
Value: {"value": 1.4, "unit": "V"}
